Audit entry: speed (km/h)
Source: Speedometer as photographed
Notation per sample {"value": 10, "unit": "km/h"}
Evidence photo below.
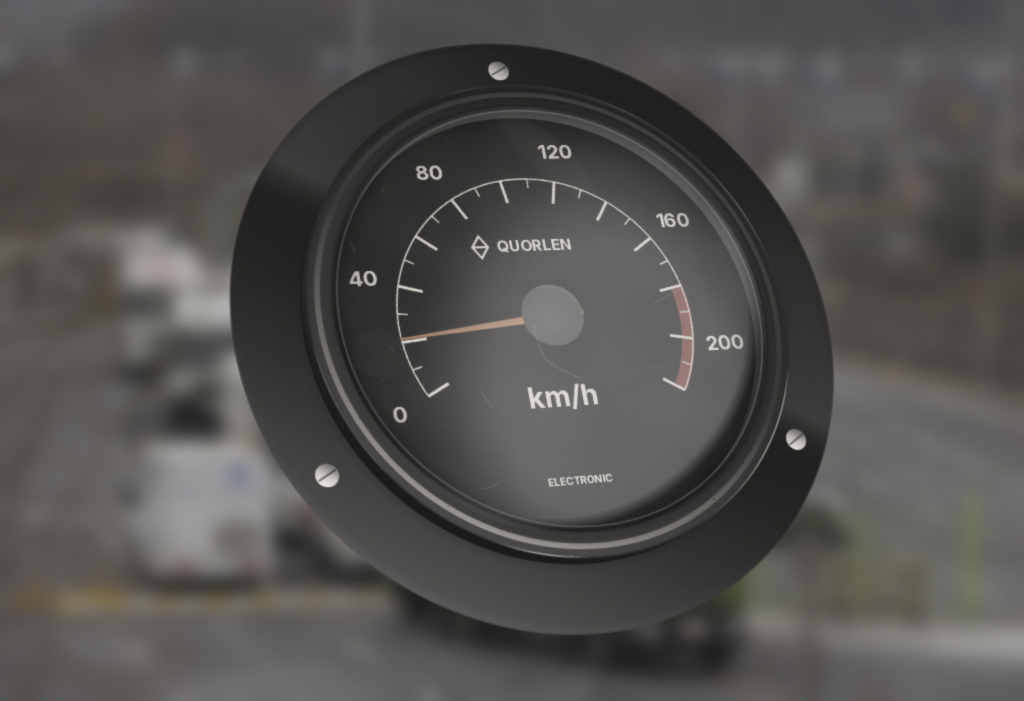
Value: {"value": 20, "unit": "km/h"}
